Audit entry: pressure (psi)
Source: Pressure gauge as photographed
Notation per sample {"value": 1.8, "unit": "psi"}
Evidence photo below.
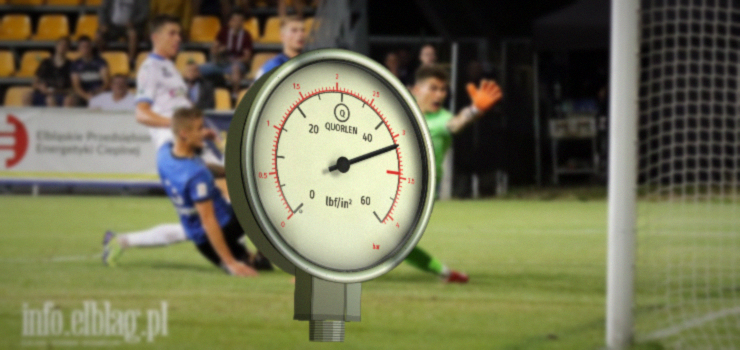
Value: {"value": 45, "unit": "psi"}
